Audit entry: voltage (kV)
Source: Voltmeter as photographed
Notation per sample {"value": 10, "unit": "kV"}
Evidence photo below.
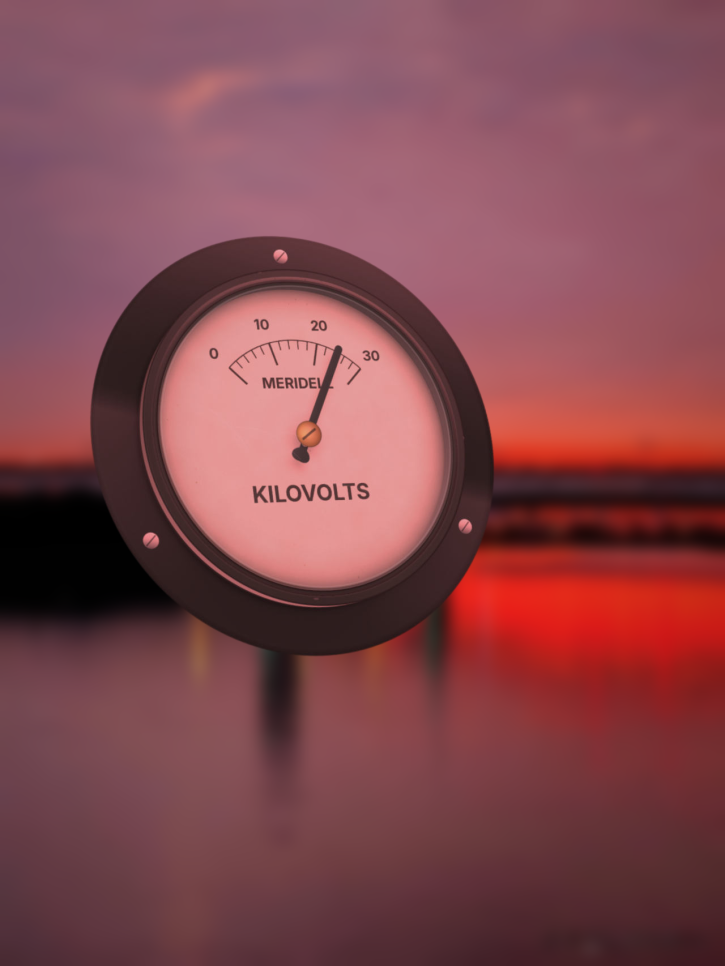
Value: {"value": 24, "unit": "kV"}
